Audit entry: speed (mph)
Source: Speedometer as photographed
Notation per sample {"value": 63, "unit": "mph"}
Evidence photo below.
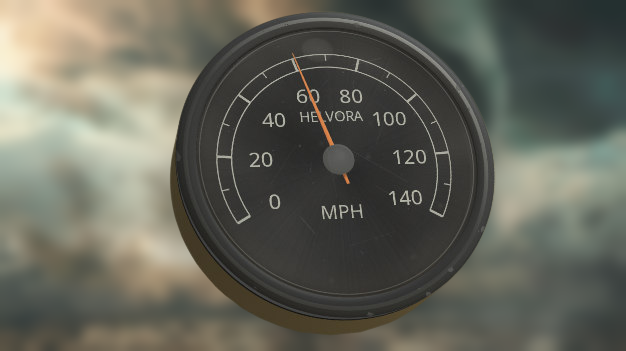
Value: {"value": 60, "unit": "mph"}
